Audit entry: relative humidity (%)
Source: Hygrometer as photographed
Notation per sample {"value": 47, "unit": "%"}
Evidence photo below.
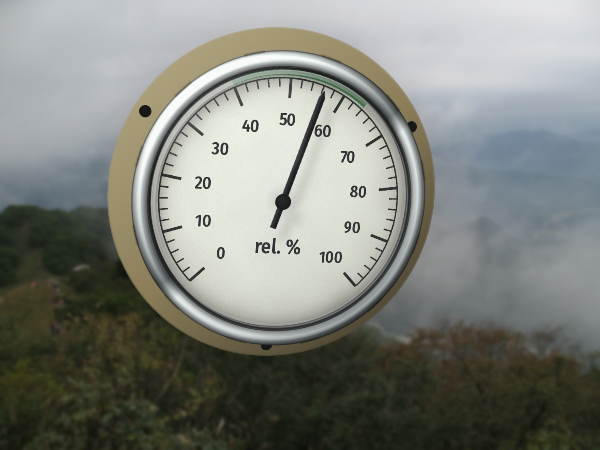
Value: {"value": 56, "unit": "%"}
